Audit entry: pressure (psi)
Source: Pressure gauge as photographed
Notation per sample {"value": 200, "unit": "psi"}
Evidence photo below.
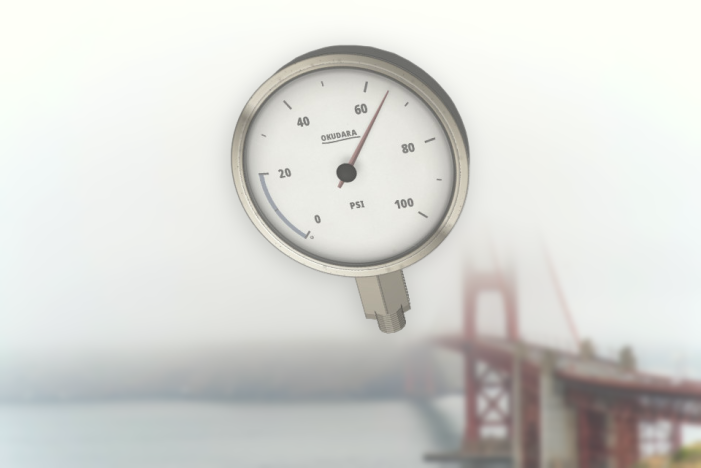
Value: {"value": 65, "unit": "psi"}
